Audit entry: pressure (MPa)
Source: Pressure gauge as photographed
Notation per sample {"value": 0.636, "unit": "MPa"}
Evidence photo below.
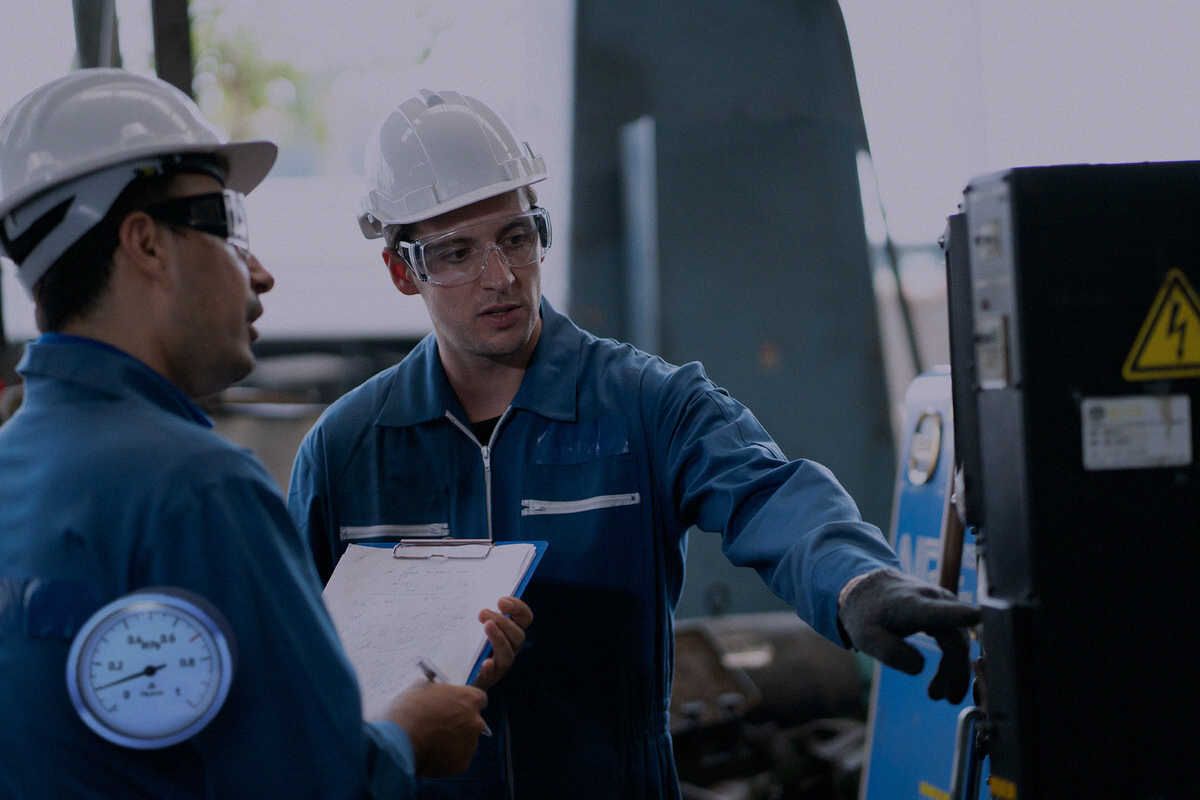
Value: {"value": 0.1, "unit": "MPa"}
